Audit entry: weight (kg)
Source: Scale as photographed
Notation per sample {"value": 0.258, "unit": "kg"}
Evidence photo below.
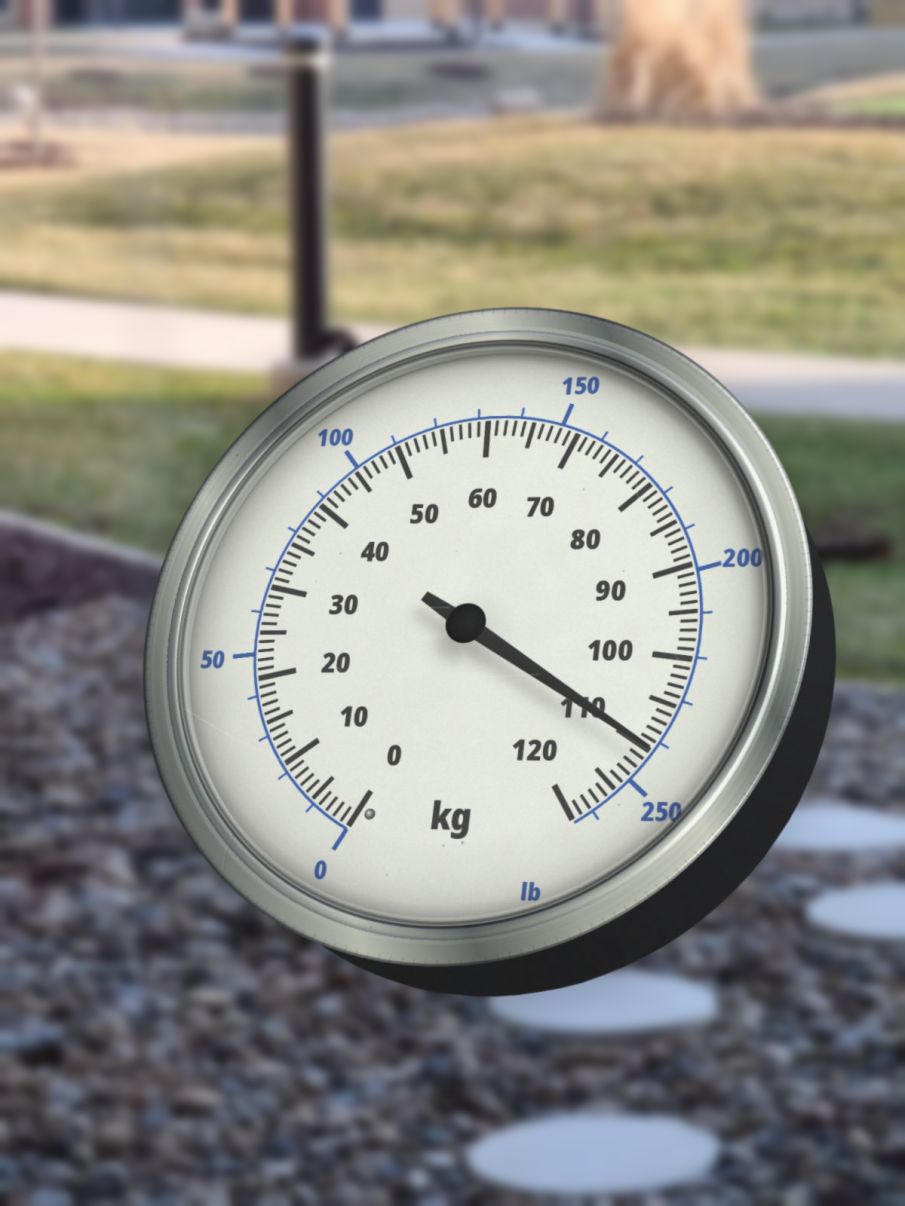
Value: {"value": 110, "unit": "kg"}
